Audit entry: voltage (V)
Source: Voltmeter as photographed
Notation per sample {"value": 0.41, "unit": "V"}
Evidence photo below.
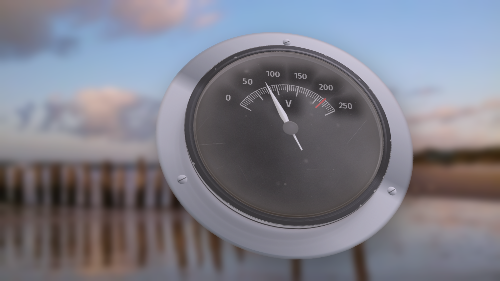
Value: {"value": 75, "unit": "V"}
